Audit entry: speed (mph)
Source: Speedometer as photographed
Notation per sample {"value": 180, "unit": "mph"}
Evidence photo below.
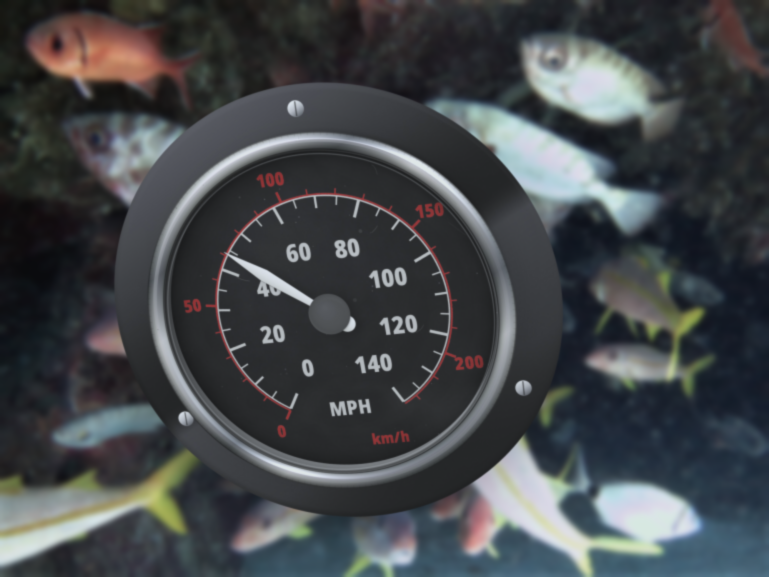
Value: {"value": 45, "unit": "mph"}
